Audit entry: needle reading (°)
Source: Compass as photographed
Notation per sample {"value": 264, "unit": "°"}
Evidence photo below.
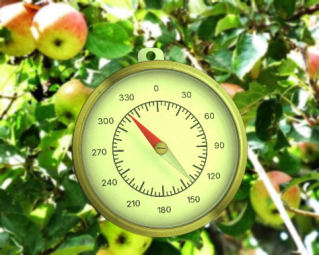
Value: {"value": 320, "unit": "°"}
